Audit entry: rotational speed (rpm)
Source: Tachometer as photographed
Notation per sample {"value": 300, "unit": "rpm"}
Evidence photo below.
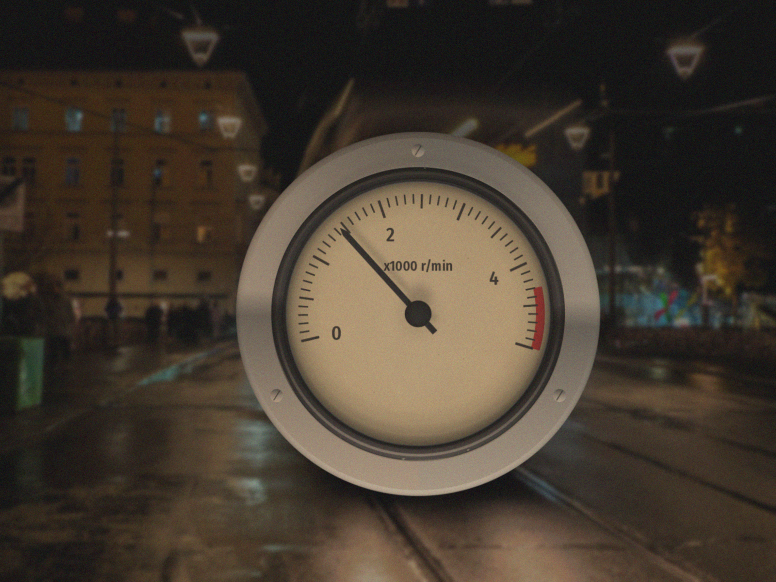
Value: {"value": 1450, "unit": "rpm"}
